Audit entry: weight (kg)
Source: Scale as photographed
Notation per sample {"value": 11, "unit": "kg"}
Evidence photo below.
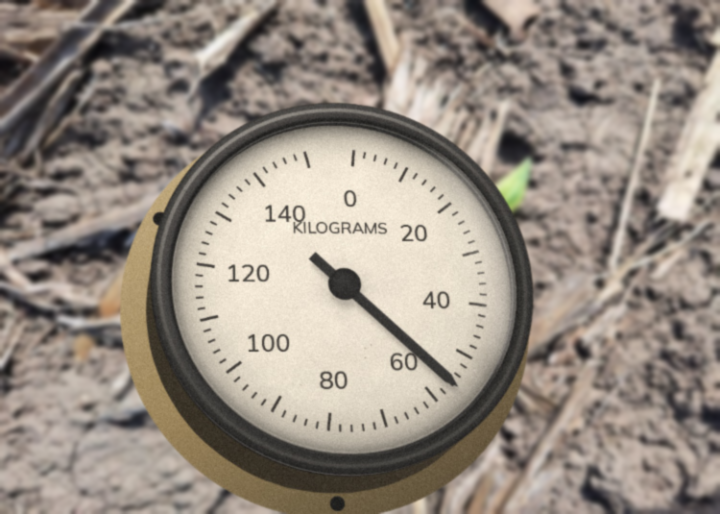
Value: {"value": 56, "unit": "kg"}
